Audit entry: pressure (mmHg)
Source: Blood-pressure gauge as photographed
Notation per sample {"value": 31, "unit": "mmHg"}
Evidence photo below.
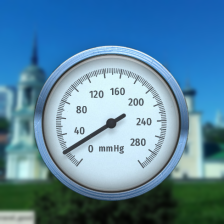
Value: {"value": 20, "unit": "mmHg"}
